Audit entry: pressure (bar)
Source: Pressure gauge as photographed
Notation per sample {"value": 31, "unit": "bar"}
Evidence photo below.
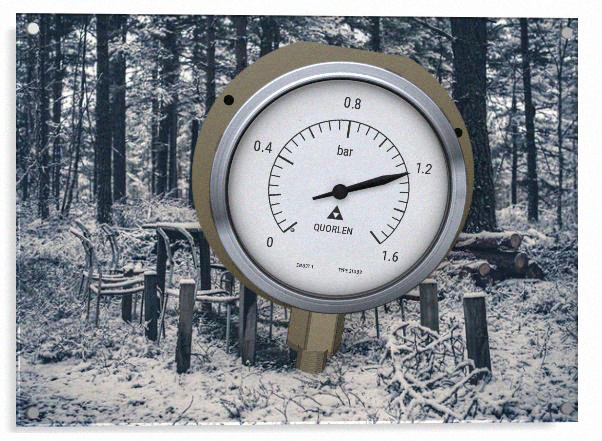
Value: {"value": 1.2, "unit": "bar"}
